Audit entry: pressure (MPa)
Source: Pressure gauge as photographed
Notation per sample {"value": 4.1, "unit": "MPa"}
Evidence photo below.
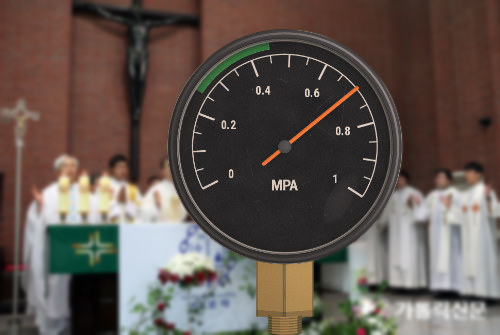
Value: {"value": 0.7, "unit": "MPa"}
